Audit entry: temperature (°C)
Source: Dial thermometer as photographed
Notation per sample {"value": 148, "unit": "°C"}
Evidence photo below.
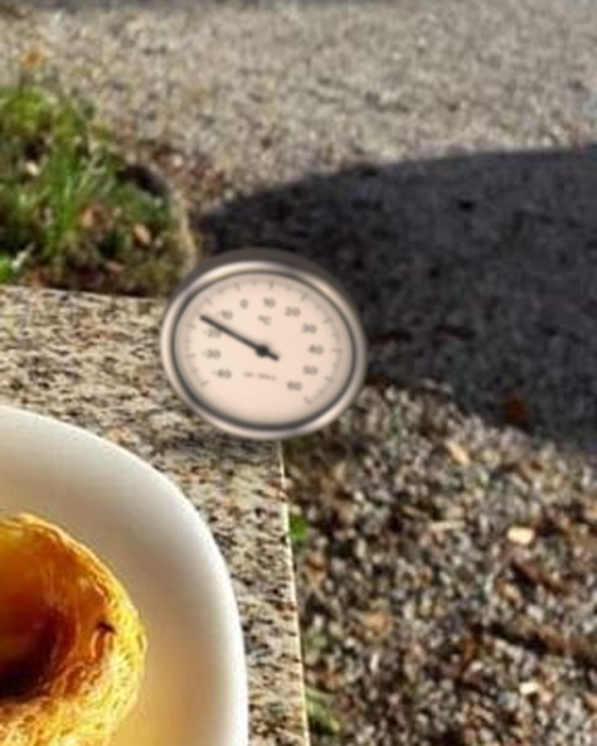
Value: {"value": -15, "unit": "°C"}
